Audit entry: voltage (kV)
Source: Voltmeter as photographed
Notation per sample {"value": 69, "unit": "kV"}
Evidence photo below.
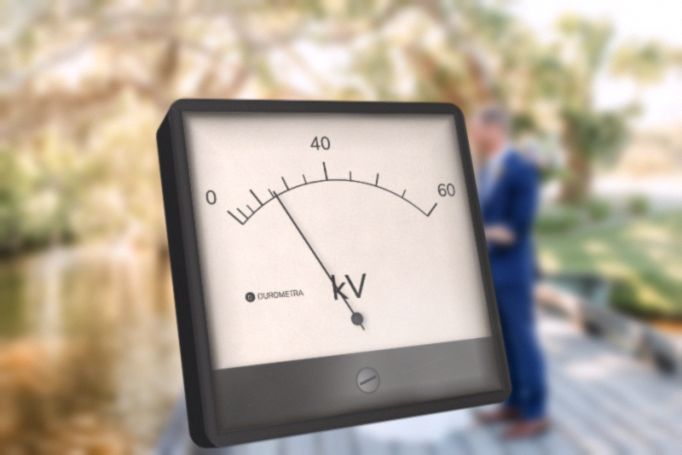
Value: {"value": 25, "unit": "kV"}
